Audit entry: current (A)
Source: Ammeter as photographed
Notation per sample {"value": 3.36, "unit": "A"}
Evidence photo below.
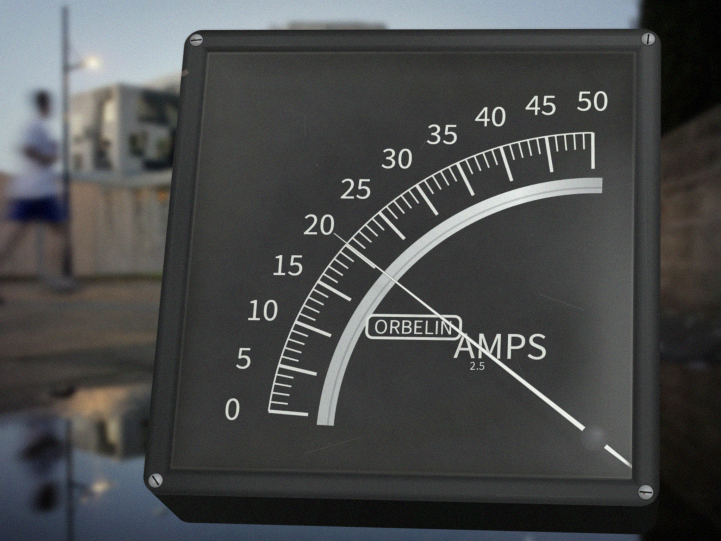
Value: {"value": 20, "unit": "A"}
